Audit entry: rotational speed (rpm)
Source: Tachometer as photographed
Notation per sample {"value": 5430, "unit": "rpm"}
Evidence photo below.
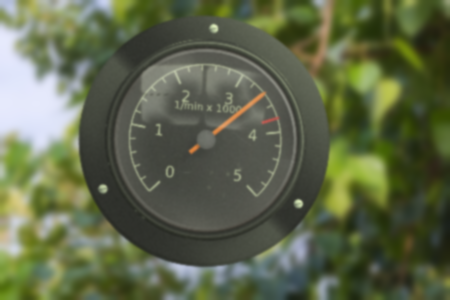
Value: {"value": 3400, "unit": "rpm"}
